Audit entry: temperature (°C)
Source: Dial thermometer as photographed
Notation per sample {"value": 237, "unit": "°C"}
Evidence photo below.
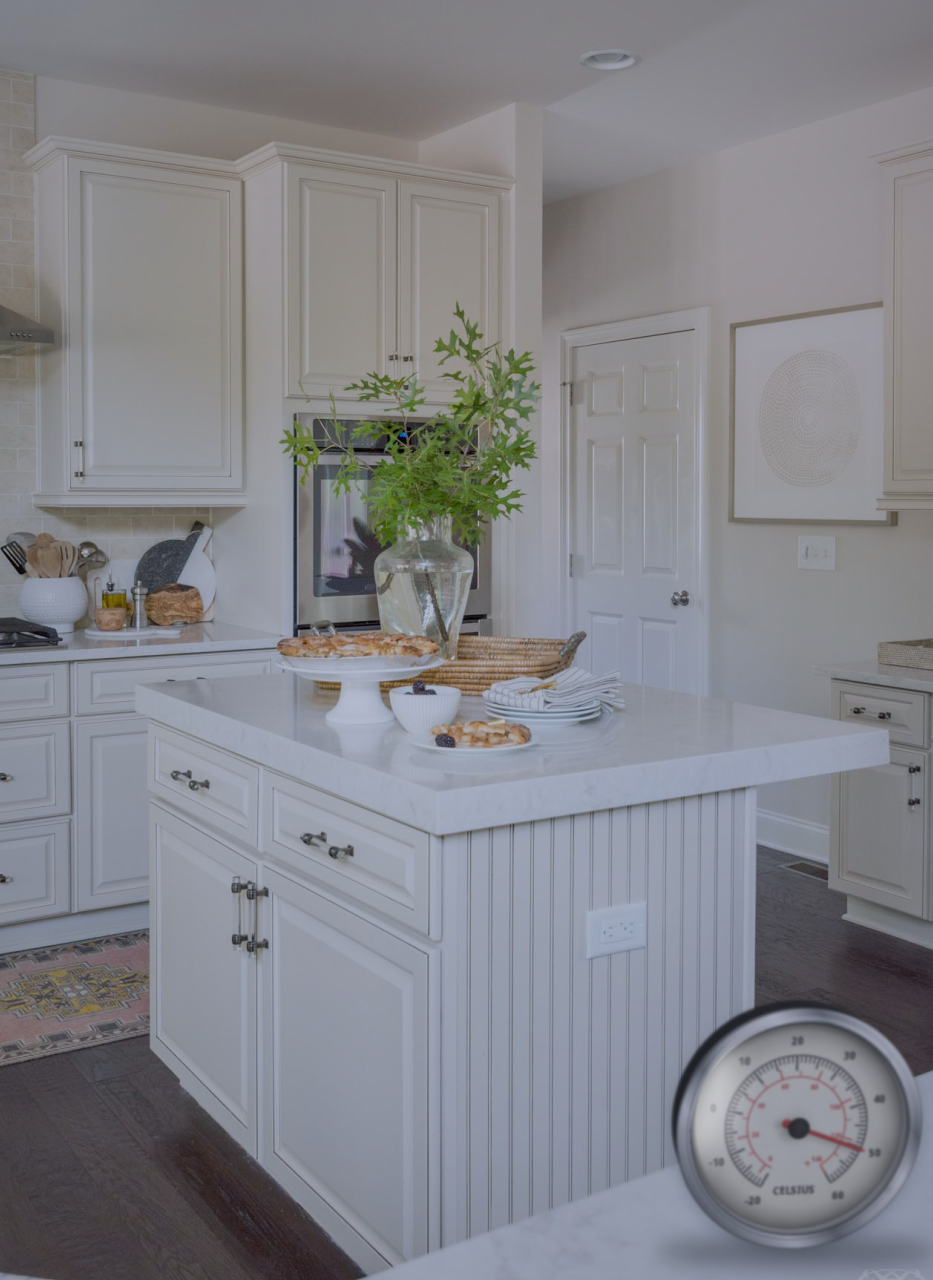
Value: {"value": 50, "unit": "°C"}
